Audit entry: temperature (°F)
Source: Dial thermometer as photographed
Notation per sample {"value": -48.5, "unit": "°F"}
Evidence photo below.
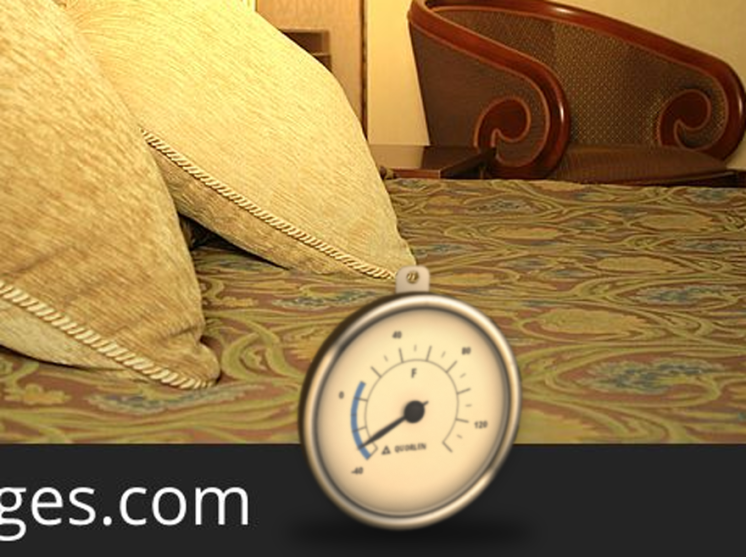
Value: {"value": -30, "unit": "°F"}
